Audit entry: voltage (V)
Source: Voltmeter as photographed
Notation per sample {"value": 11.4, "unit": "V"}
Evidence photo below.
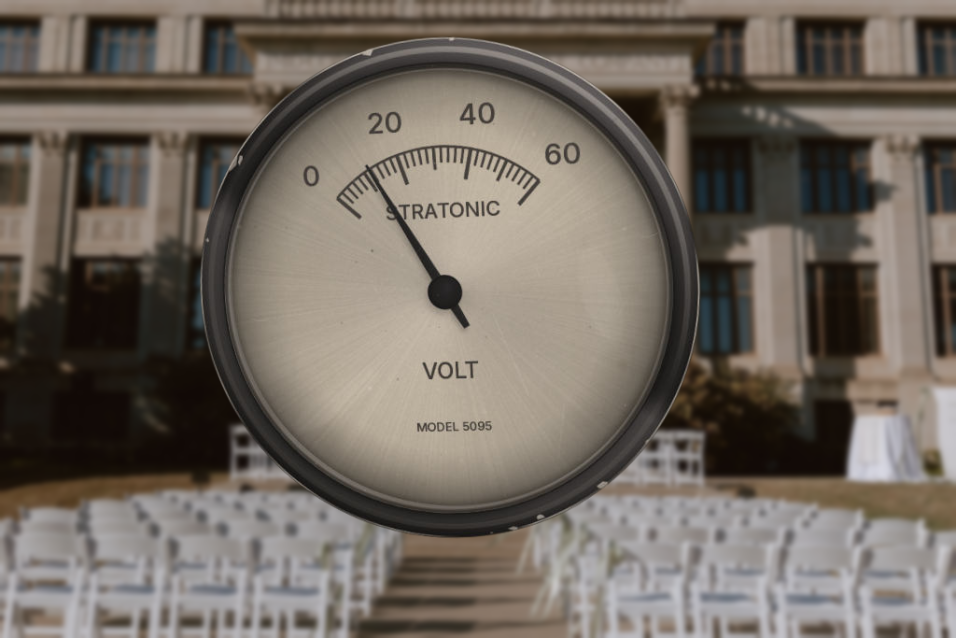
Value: {"value": 12, "unit": "V"}
